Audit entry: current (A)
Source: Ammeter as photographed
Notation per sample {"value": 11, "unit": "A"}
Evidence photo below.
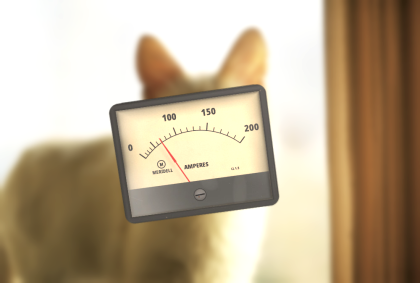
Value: {"value": 70, "unit": "A"}
